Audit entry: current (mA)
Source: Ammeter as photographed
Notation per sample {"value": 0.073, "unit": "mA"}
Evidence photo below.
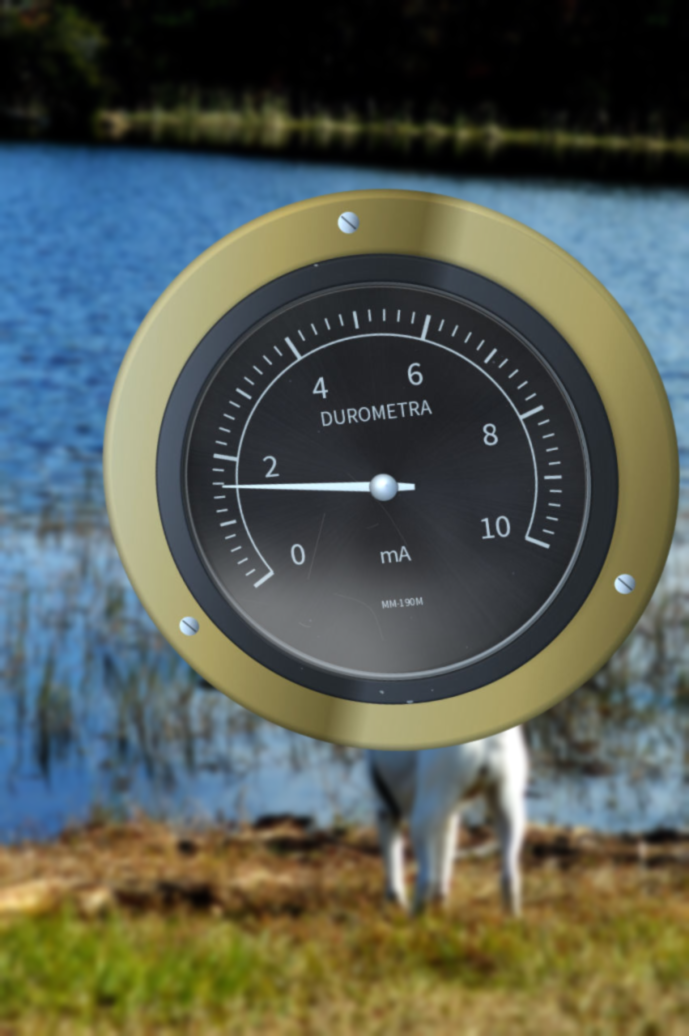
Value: {"value": 1.6, "unit": "mA"}
